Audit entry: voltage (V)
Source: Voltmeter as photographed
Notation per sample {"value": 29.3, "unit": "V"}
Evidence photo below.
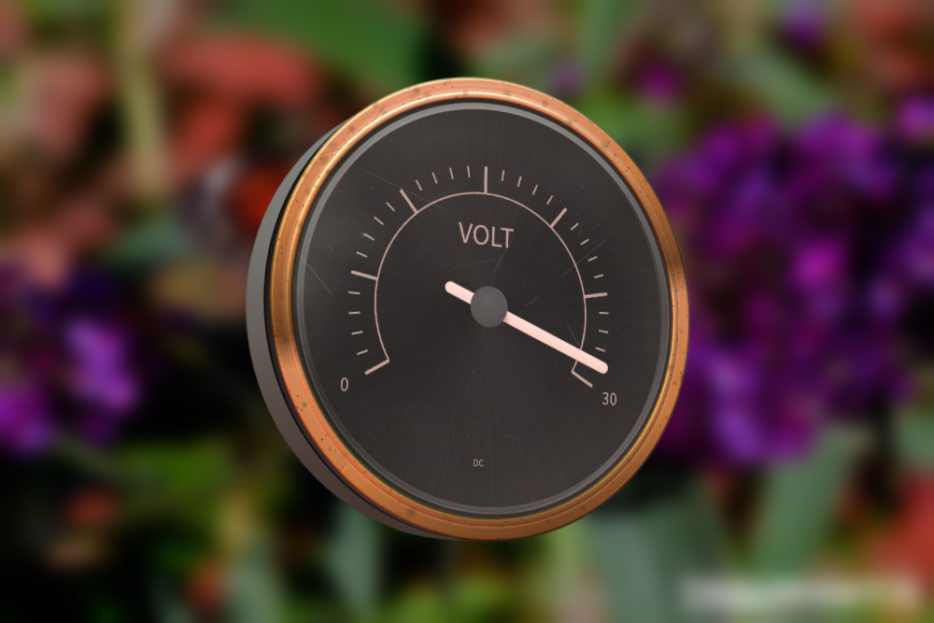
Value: {"value": 29, "unit": "V"}
